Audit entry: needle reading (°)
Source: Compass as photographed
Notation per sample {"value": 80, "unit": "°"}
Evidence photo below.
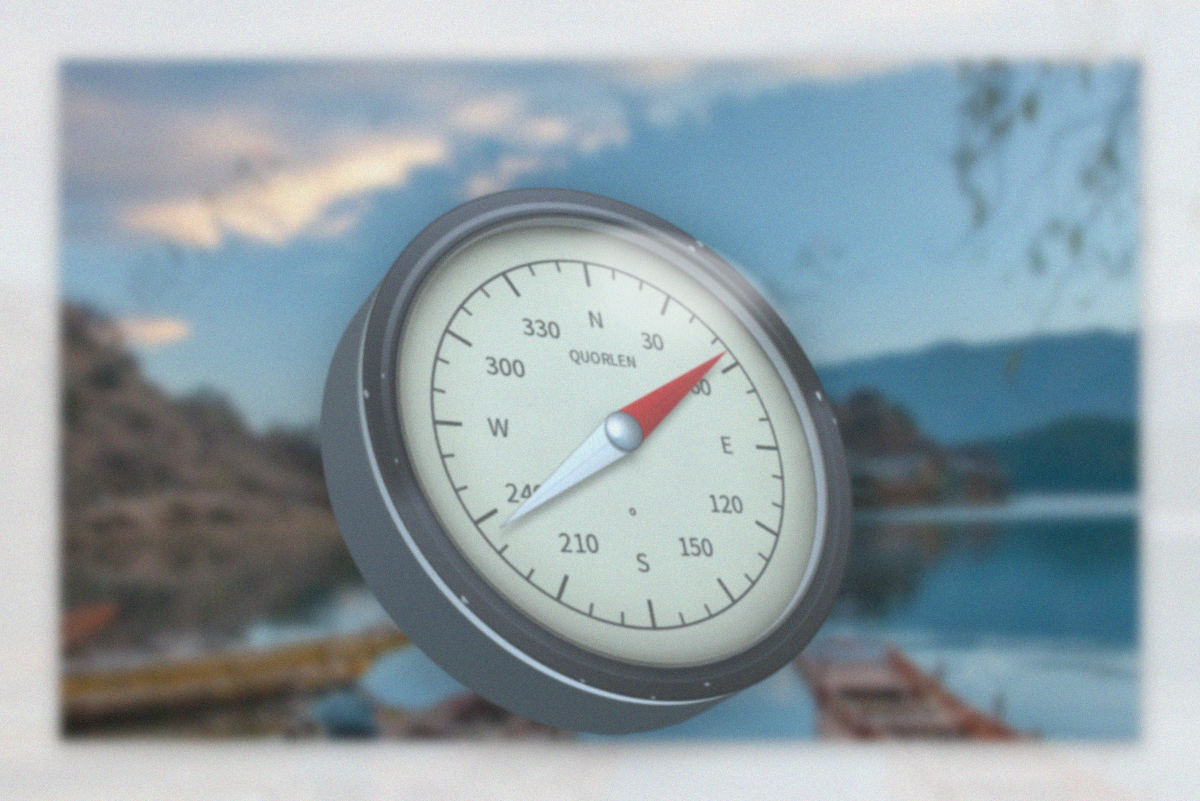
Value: {"value": 55, "unit": "°"}
